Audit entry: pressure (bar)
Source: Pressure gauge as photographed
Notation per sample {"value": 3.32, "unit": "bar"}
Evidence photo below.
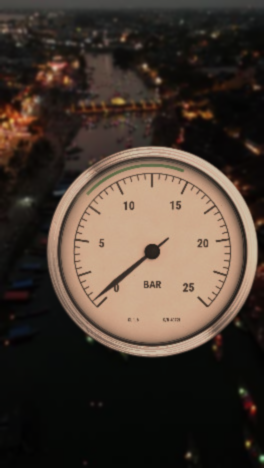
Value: {"value": 0.5, "unit": "bar"}
